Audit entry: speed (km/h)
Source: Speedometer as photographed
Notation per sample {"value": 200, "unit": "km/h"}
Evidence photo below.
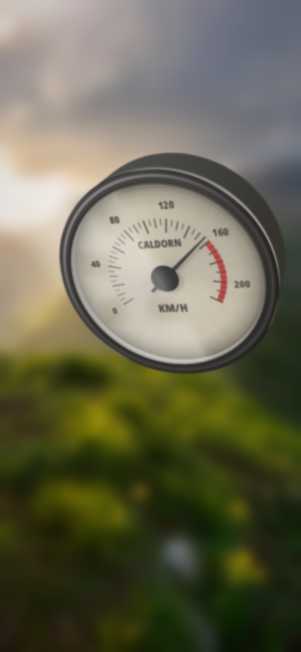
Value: {"value": 155, "unit": "km/h"}
